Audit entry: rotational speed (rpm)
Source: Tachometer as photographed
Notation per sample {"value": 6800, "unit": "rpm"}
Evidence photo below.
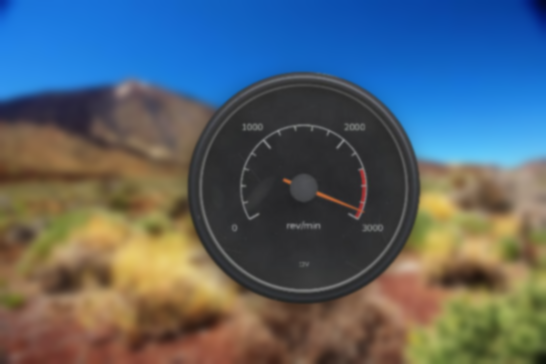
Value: {"value": 2900, "unit": "rpm"}
